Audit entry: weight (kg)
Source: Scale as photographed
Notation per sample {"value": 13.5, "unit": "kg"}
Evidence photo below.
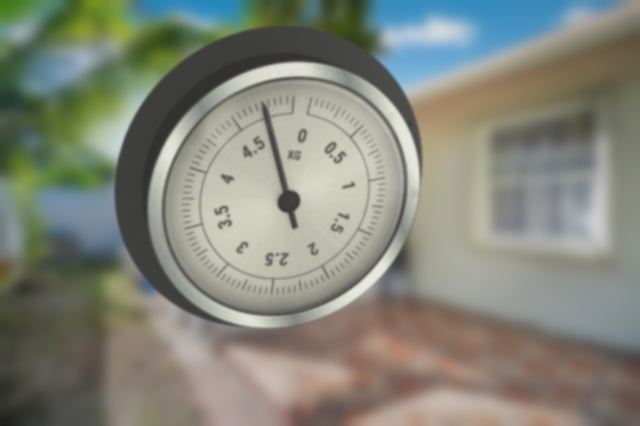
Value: {"value": 4.75, "unit": "kg"}
